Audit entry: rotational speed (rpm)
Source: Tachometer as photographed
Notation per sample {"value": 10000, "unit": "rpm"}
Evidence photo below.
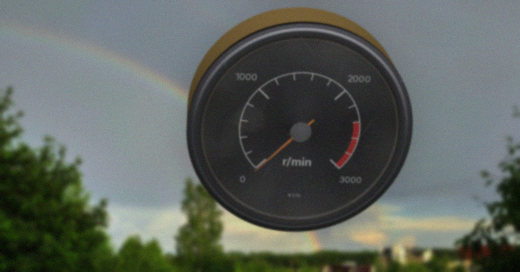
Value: {"value": 0, "unit": "rpm"}
